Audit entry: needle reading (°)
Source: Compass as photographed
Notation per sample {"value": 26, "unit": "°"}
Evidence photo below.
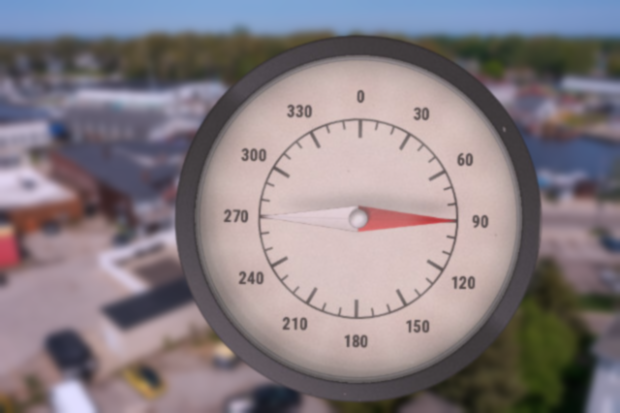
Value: {"value": 90, "unit": "°"}
